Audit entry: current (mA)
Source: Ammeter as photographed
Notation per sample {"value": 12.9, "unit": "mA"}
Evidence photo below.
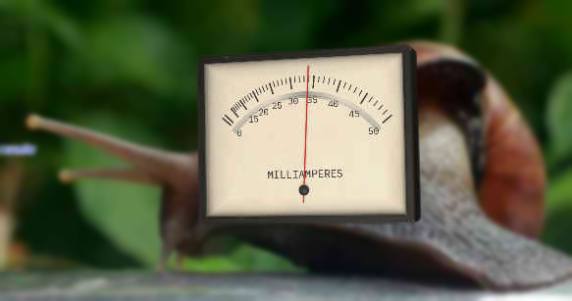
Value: {"value": 34, "unit": "mA"}
